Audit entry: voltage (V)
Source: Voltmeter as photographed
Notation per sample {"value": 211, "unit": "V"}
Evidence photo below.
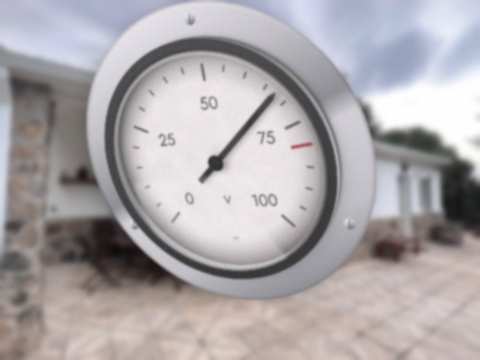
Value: {"value": 67.5, "unit": "V"}
